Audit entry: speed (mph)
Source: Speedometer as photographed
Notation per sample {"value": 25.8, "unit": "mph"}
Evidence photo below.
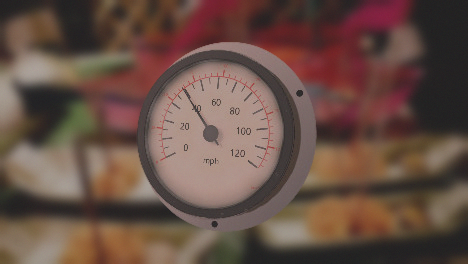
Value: {"value": 40, "unit": "mph"}
